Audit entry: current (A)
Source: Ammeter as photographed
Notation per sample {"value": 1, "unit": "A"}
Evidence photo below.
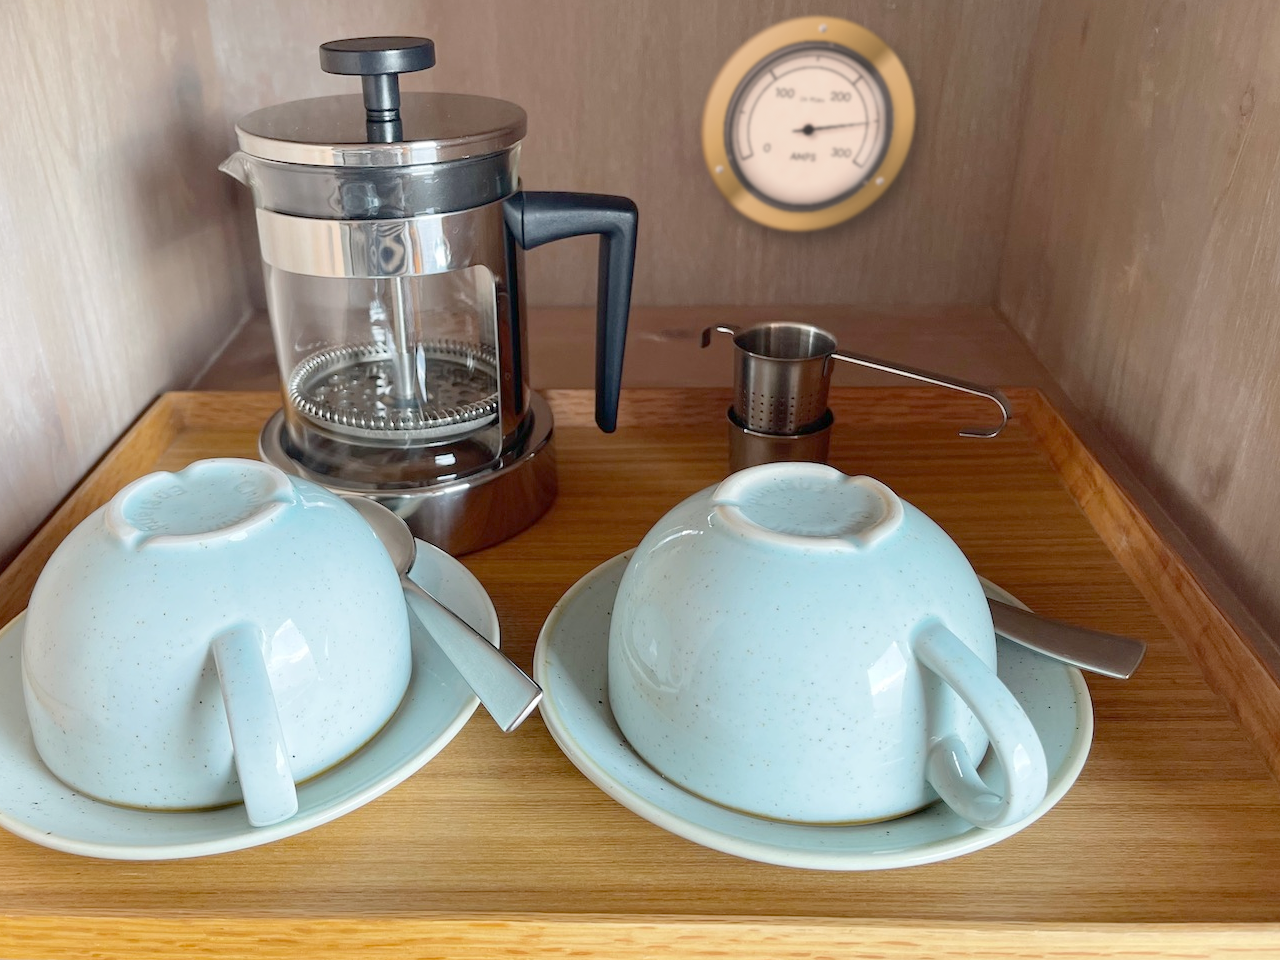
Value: {"value": 250, "unit": "A"}
